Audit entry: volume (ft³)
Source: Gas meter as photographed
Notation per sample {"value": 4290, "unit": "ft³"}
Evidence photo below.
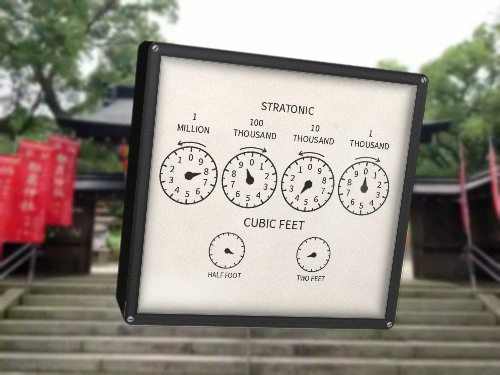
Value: {"value": 794000, "unit": "ft³"}
